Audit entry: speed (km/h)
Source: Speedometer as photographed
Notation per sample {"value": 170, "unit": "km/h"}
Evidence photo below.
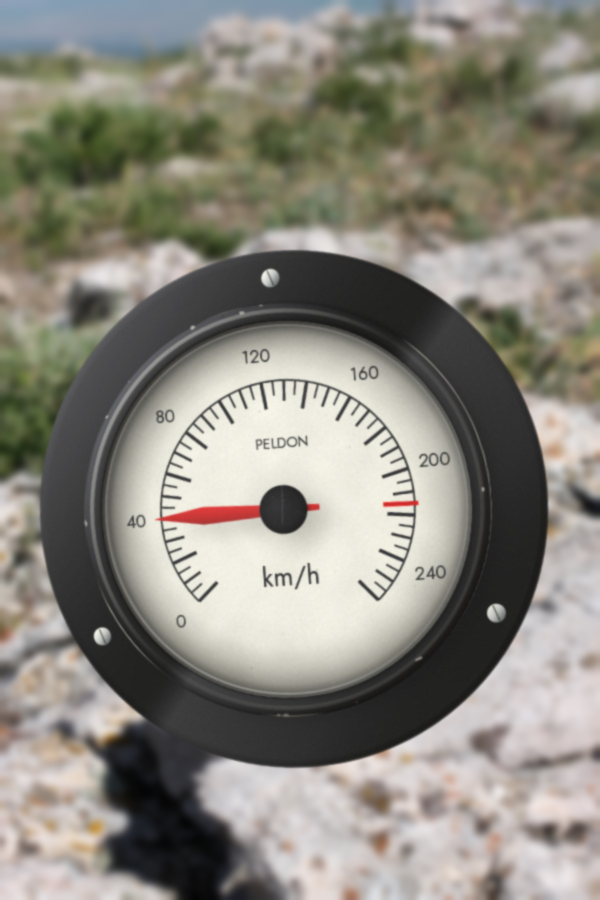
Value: {"value": 40, "unit": "km/h"}
